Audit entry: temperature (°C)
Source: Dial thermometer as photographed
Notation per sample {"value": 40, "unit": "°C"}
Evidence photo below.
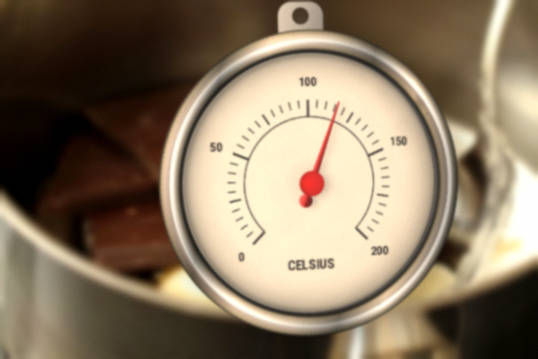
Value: {"value": 115, "unit": "°C"}
